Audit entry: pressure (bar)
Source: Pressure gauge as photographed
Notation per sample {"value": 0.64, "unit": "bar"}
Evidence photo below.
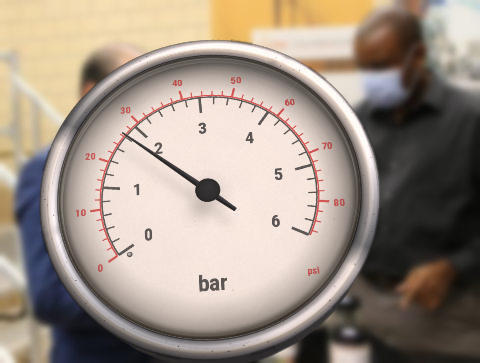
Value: {"value": 1.8, "unit": "bar"}
